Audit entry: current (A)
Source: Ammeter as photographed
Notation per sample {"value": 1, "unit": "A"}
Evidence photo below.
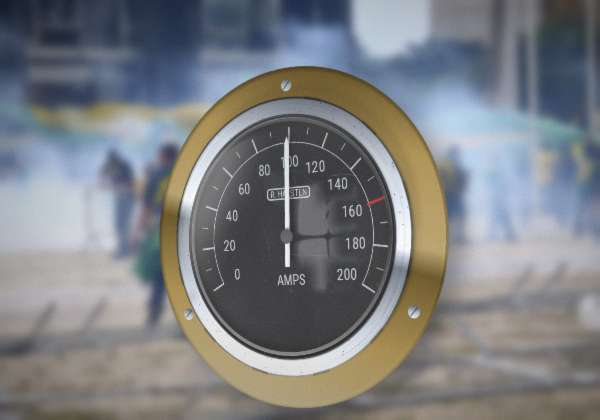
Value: {"value": 100, "unit": "A"}
